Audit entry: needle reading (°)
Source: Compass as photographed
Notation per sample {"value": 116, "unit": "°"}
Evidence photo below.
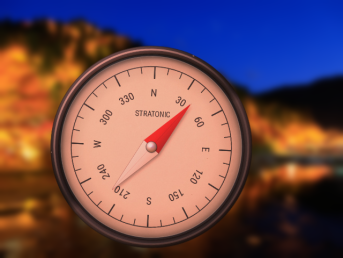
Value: {"value": 40, "unit": "°"}
